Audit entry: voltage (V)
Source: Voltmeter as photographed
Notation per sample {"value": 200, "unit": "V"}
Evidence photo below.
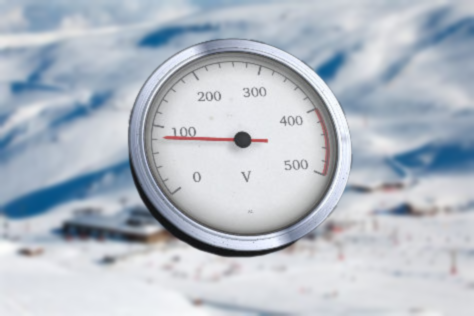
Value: {"value": 80, "unit": "V"}
